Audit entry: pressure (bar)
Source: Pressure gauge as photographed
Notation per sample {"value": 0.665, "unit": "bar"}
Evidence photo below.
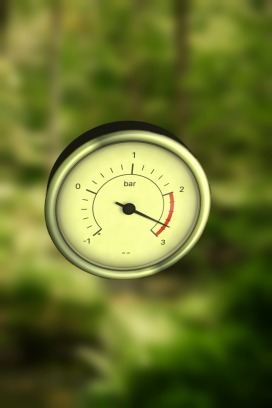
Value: {"value": 2.7, "unit": "bar"}
